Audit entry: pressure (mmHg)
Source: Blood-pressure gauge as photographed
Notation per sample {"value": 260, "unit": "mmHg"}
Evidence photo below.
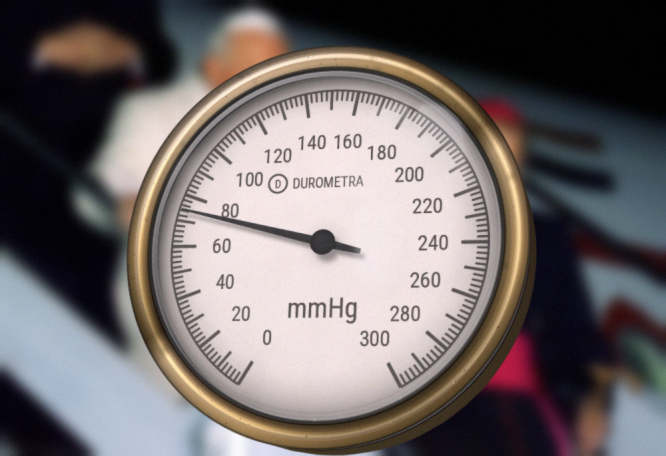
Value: {"value": 74, "unit": "mmHg"}
